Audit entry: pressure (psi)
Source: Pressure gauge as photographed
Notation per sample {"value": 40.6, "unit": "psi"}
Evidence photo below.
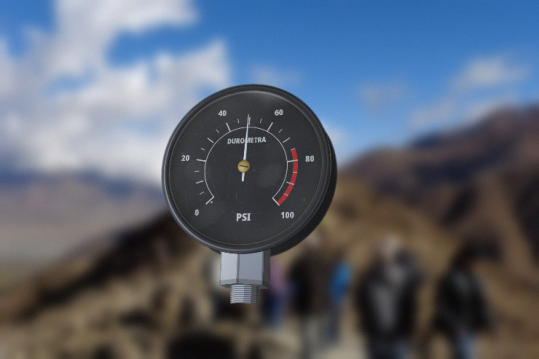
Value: {"value": 50, "unit": "psi"}
